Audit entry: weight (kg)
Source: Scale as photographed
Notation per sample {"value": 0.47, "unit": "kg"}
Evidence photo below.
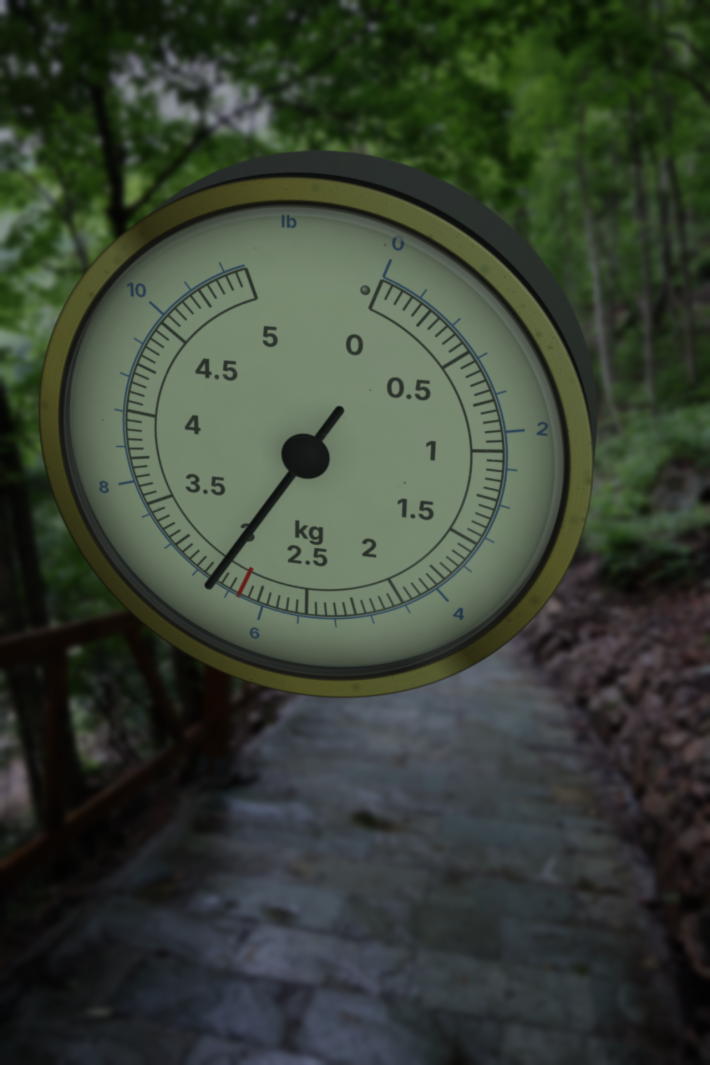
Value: {"value": 3, "unit": "kg"}
